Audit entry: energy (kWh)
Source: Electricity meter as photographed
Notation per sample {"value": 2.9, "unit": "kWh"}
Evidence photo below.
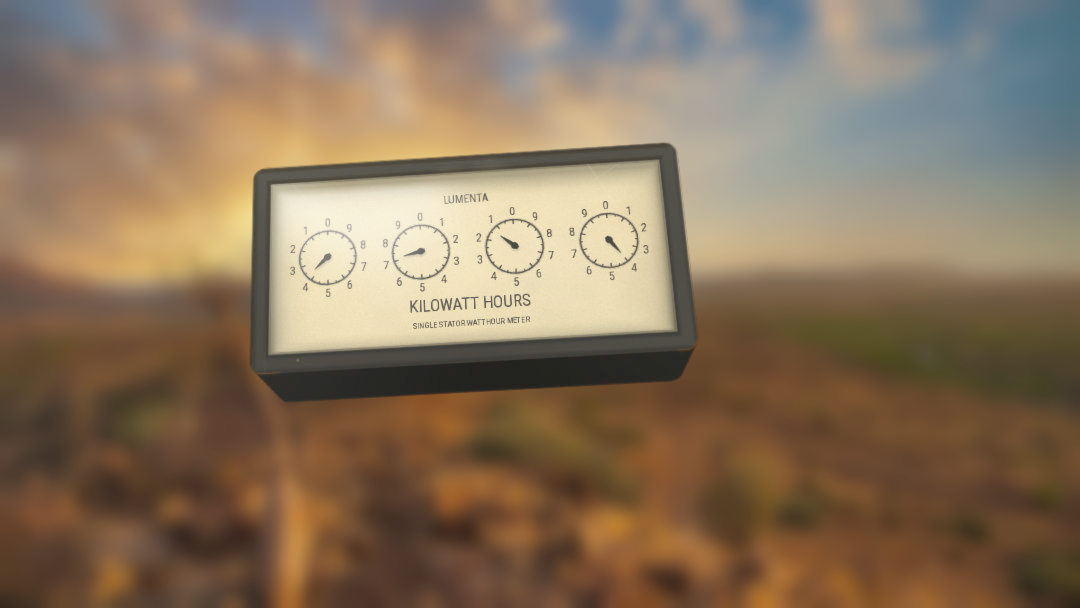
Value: {"value": 3714, "unit": "kWh"}
